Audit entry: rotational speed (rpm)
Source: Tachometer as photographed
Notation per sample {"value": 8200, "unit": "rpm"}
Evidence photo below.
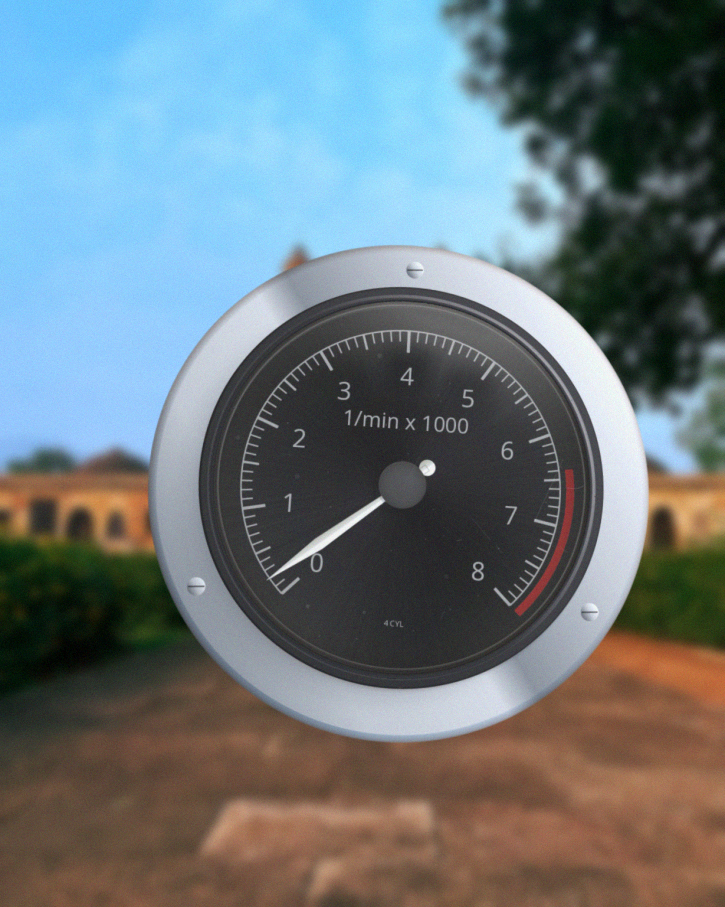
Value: {"value": 200, "unit": "rpm"}
